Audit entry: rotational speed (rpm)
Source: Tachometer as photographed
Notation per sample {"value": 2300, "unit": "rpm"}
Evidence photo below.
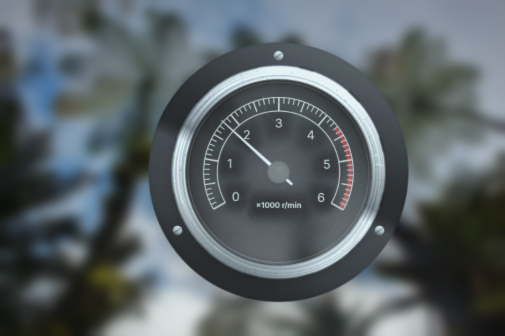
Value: {"value": 1800, "unit": "rpm"}
